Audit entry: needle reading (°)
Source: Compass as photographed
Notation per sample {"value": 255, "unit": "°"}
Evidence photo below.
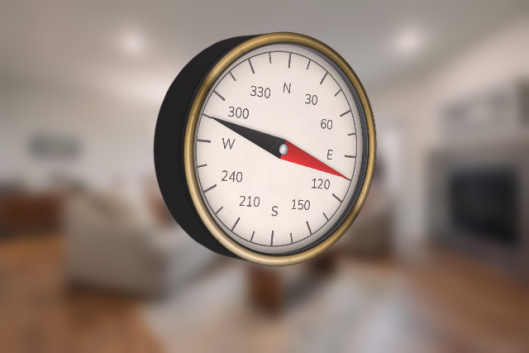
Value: {"value": 105, "unit": "°"}
